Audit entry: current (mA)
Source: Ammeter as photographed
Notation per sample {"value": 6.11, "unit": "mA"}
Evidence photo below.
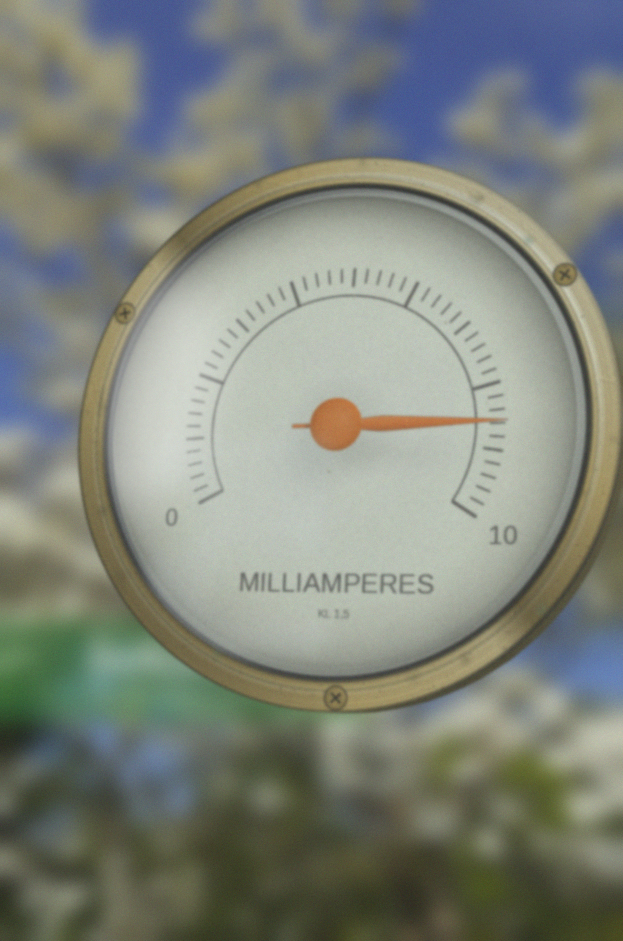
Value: {"value": 8.6, "unit": "mA"}
